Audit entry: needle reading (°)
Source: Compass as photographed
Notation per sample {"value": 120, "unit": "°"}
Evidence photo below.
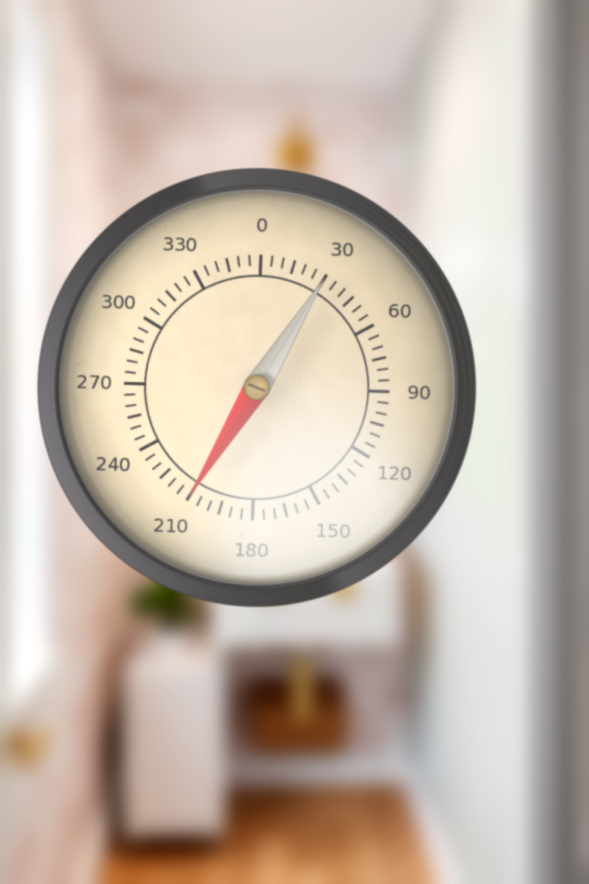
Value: {"value": 210, "unit": "°"}
